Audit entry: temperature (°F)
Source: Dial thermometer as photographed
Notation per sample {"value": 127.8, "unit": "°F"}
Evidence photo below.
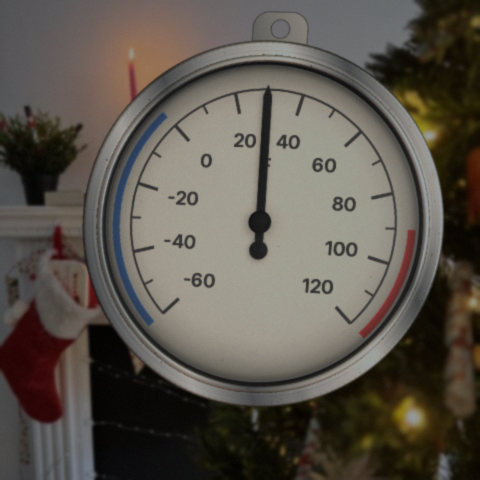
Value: {"value": 30, "unit": "°F"}
